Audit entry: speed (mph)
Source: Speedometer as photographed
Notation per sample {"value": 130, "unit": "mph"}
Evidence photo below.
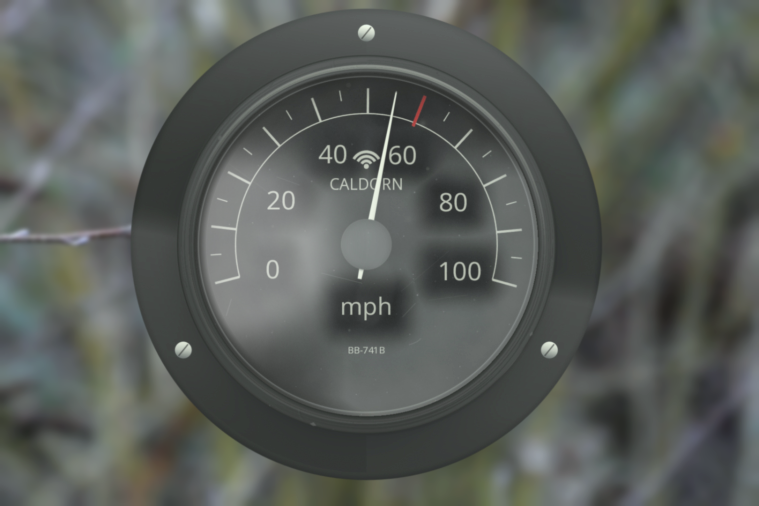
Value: {"value": 55, "unit": "mph"}
